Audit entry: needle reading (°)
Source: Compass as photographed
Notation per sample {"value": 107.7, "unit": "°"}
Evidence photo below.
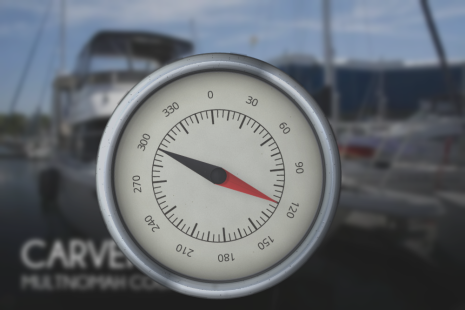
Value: {"value": 120, "unit": "°"}
